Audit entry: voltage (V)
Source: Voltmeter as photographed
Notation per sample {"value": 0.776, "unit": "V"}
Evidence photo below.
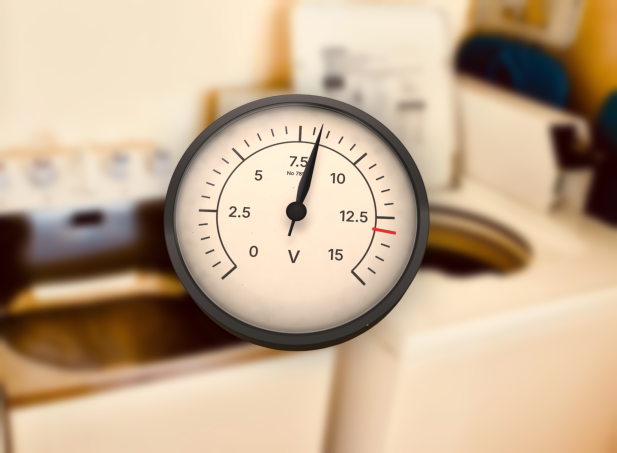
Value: {"value": 8.25, "unit": "V"}
